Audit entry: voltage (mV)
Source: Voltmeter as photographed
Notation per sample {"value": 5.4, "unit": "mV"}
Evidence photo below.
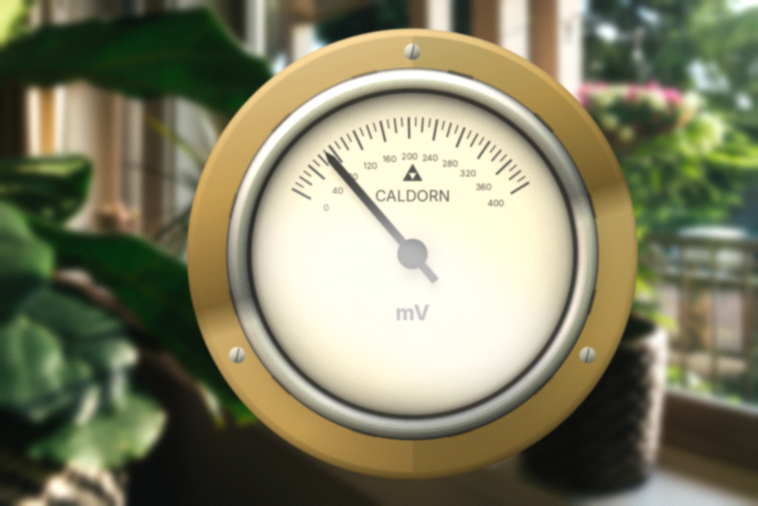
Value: {"value": 70, "unit": "mV"}
